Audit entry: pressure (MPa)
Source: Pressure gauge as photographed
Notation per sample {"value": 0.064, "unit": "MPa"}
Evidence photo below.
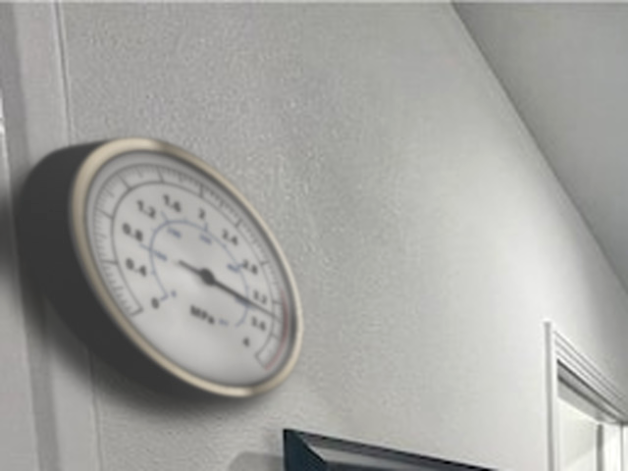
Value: {"value": 3.4, "unit": "MPa"}
